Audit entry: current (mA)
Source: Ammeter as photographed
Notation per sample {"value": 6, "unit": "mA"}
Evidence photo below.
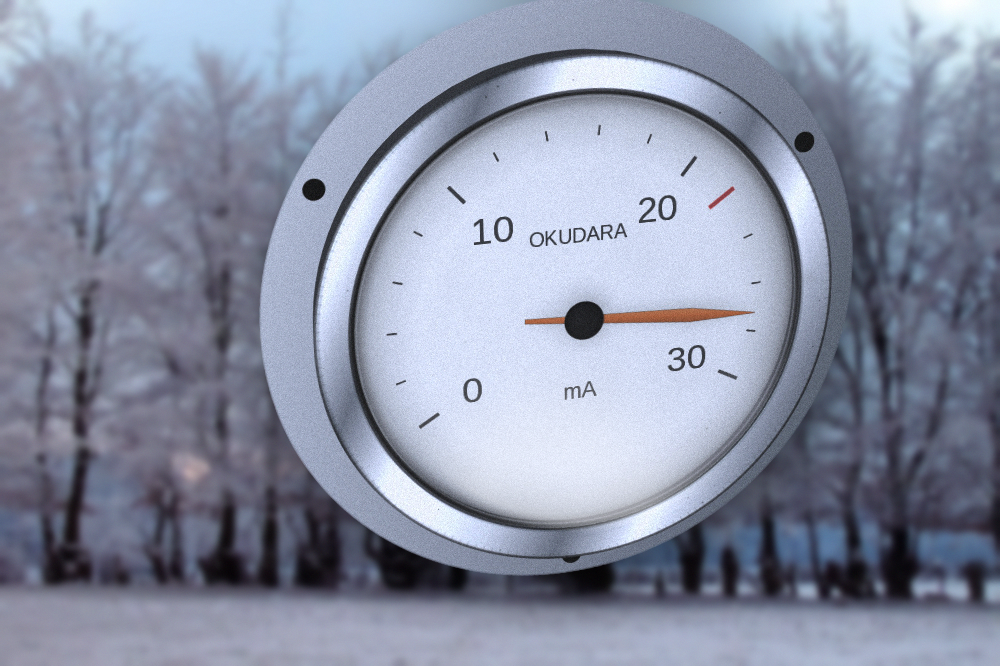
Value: {"value": 27, "unit": "mA"}
